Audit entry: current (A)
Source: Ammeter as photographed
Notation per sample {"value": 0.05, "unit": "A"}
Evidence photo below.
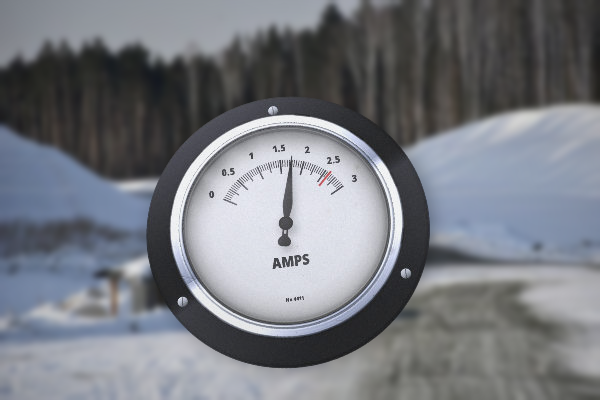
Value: {"value": 1.75, "unit": "A"}
